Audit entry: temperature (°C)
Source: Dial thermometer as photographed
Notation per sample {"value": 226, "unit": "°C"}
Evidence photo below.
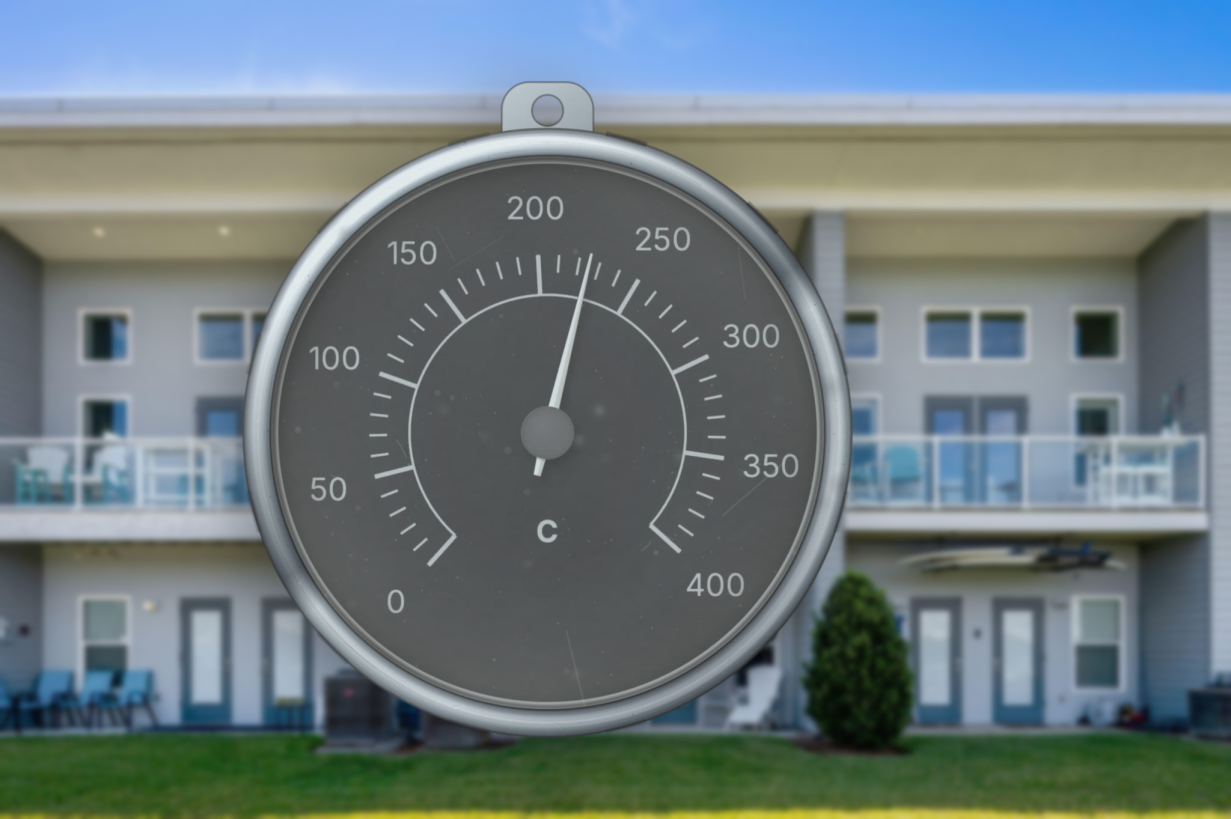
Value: {"value": 225, "unit": "°C"}
